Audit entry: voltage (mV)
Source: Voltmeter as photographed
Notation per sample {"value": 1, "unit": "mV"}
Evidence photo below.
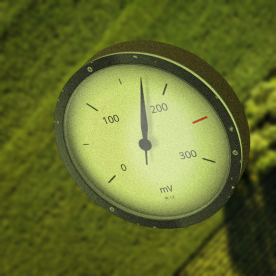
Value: {"value": 175, "unit": "mV"}
